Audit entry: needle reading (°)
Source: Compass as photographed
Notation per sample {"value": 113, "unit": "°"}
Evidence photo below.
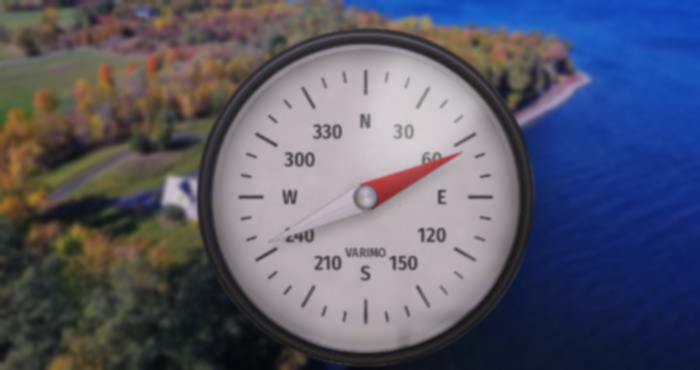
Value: {"value": 65, "unit": "°"}
